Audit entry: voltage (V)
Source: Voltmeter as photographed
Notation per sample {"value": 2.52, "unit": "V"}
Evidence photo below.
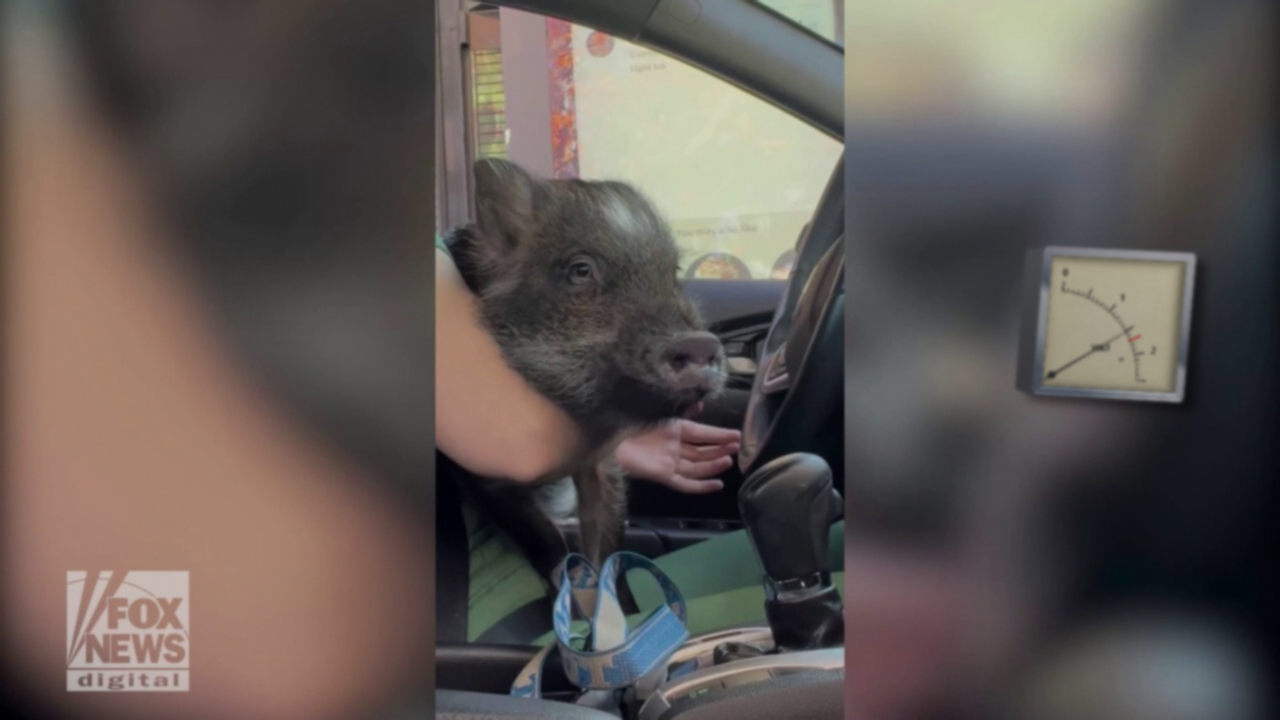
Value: {"value": 1.5, "unit": "V"}
